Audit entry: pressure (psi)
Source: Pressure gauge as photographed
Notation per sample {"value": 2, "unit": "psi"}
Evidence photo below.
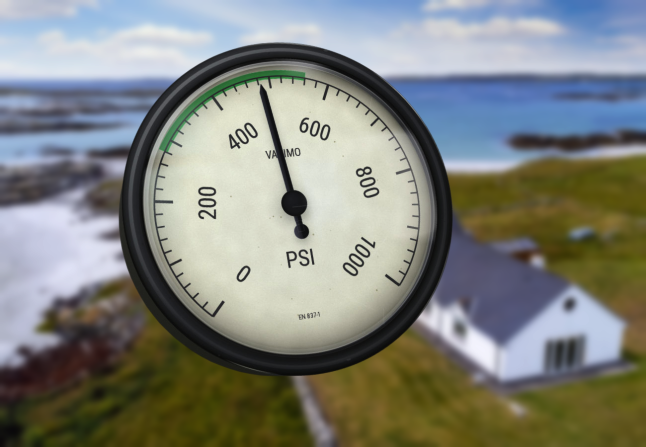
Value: {"value": 480, "unit": "psi"}
